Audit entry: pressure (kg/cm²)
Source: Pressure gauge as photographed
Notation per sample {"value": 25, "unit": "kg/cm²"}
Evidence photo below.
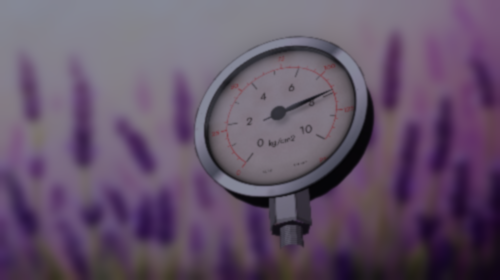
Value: {"value": 8, "unit": "kg/cm²"}
